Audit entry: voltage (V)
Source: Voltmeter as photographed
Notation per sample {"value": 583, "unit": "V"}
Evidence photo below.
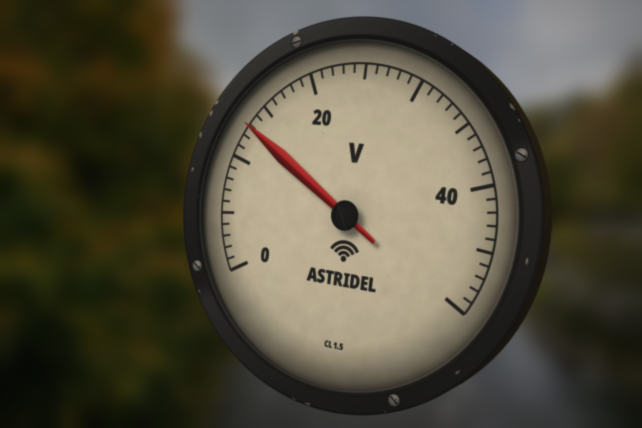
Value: {"value": 13, "unit": "V"}
